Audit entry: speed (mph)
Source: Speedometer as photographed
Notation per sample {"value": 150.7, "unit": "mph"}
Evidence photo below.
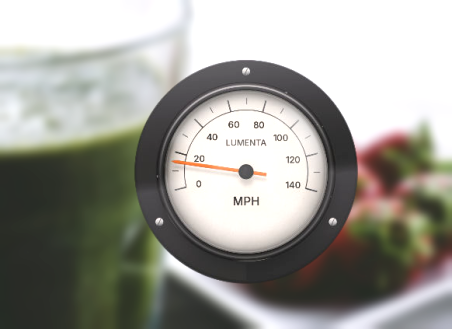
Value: {"value": 15, "unit": "mph"}
